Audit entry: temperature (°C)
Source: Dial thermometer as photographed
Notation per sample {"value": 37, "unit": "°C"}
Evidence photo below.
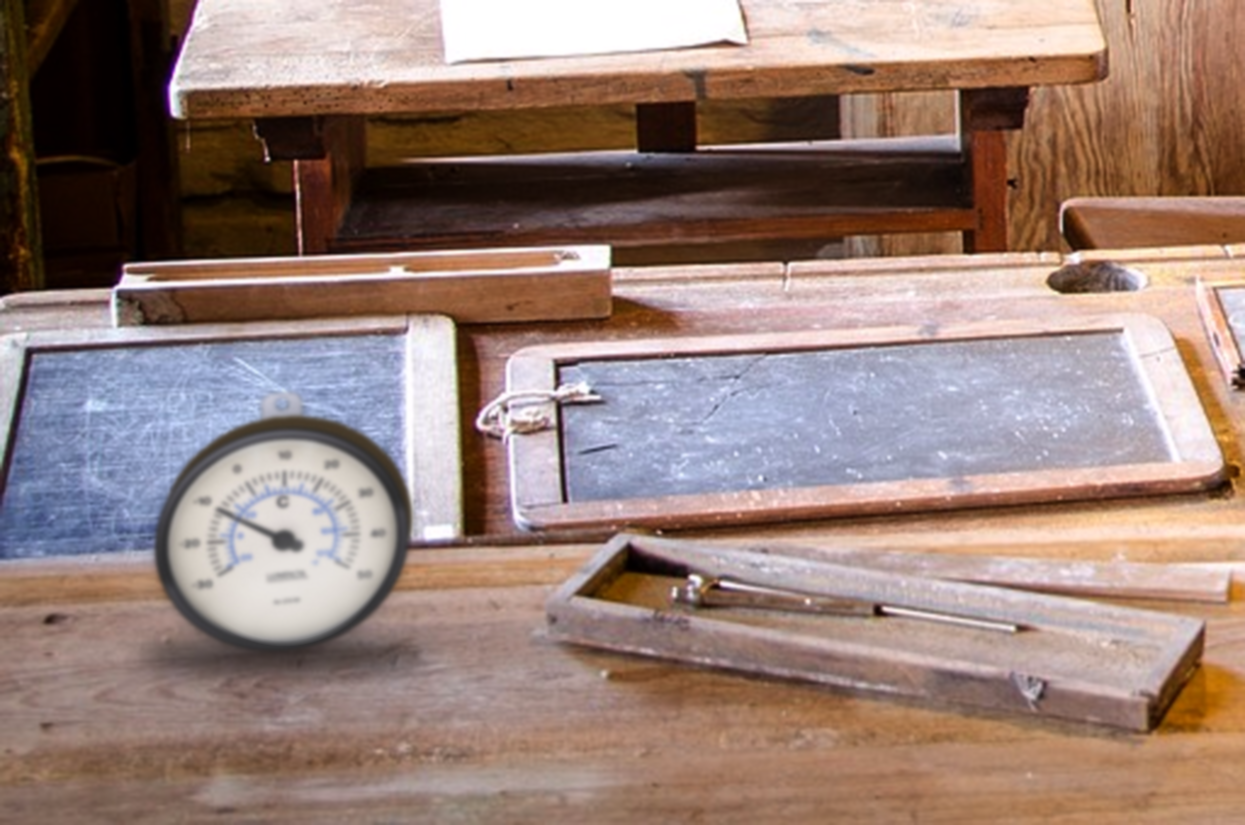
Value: {"value": -10, "unit": "°C"}
